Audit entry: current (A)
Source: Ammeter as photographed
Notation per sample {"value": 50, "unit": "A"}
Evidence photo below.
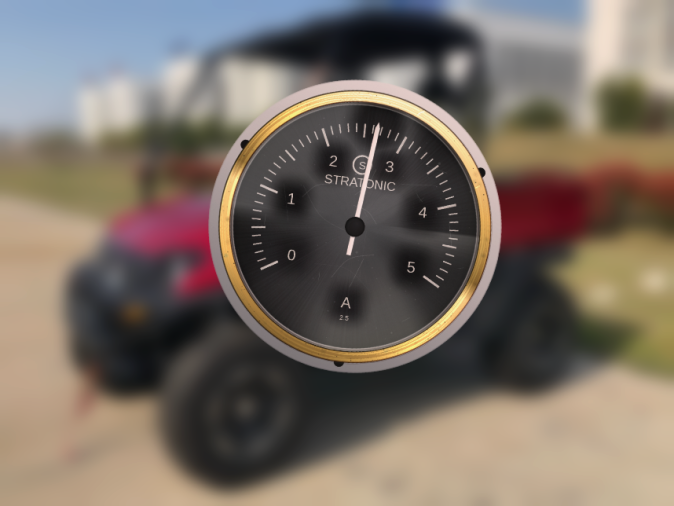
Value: {"value": 2.65, "unit": "A"}
